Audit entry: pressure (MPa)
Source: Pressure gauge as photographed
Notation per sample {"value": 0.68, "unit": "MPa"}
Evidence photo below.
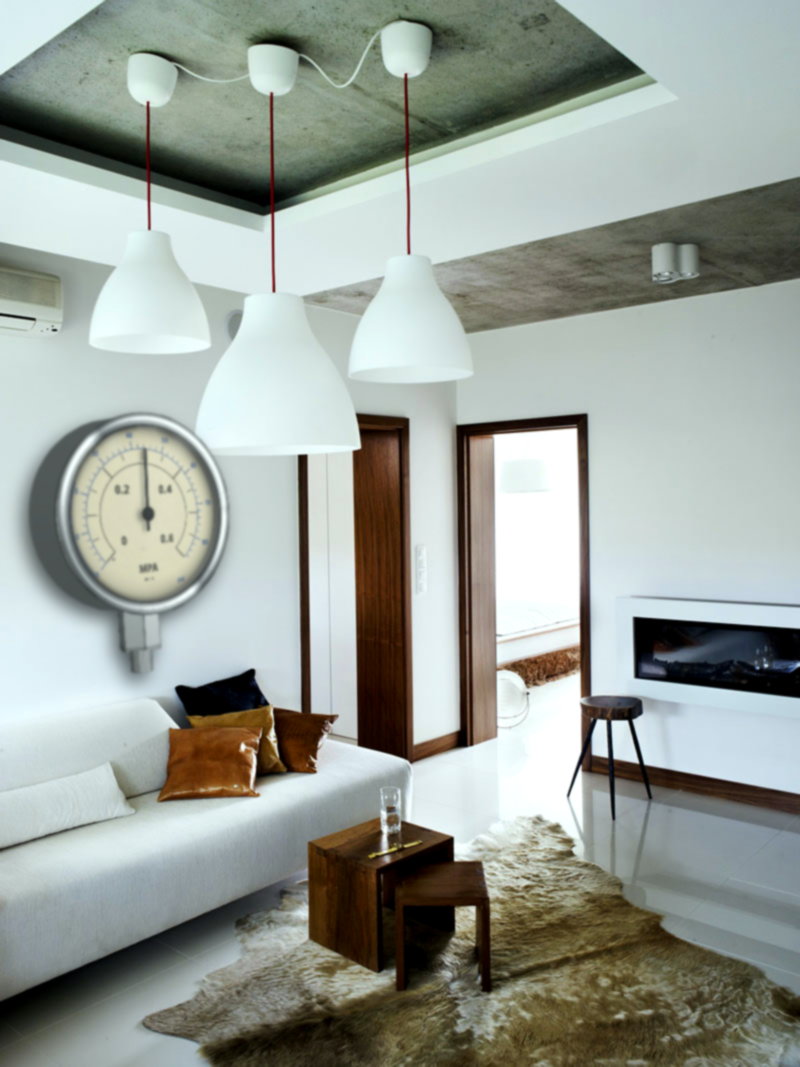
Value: {"value": 0.3, "unit": "MPa"}
